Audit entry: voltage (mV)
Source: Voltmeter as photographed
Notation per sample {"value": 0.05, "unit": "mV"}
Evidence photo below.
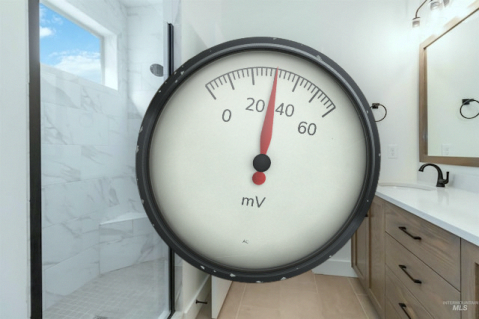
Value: {"value": 30, "unit": "mV"}
